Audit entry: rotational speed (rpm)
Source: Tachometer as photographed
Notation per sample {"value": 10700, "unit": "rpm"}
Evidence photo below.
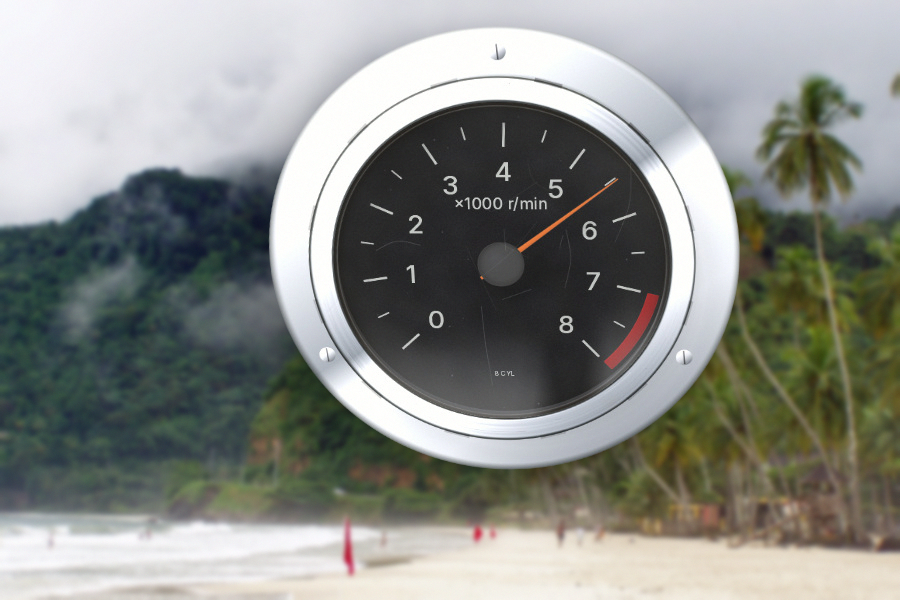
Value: {"value": 5500, "unit": "rpm"}
